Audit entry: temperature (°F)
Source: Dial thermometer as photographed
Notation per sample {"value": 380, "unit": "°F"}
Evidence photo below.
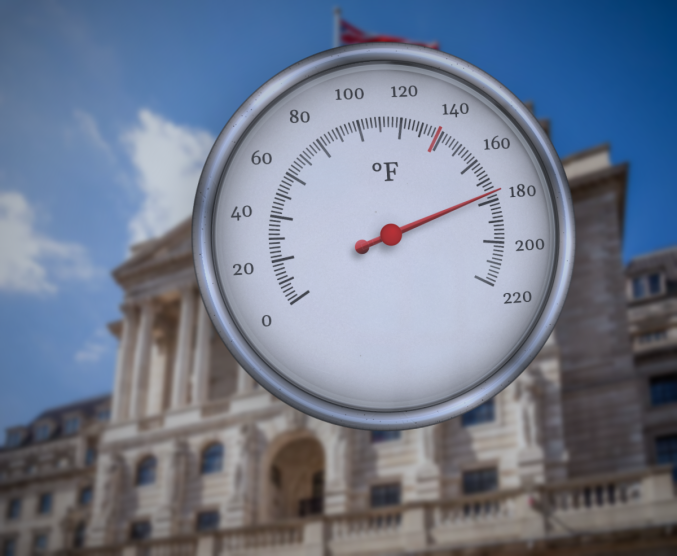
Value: {"value": 176, "unit": "°F"}
